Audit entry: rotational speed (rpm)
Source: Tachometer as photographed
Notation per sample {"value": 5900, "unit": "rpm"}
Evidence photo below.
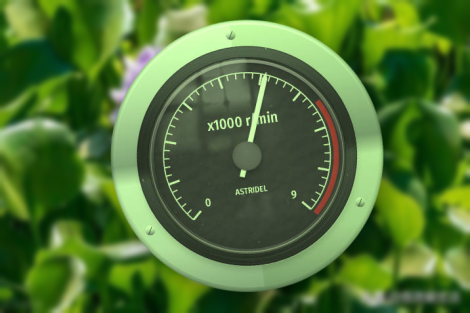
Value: {"value": 5100, "unit": "rpm"}
